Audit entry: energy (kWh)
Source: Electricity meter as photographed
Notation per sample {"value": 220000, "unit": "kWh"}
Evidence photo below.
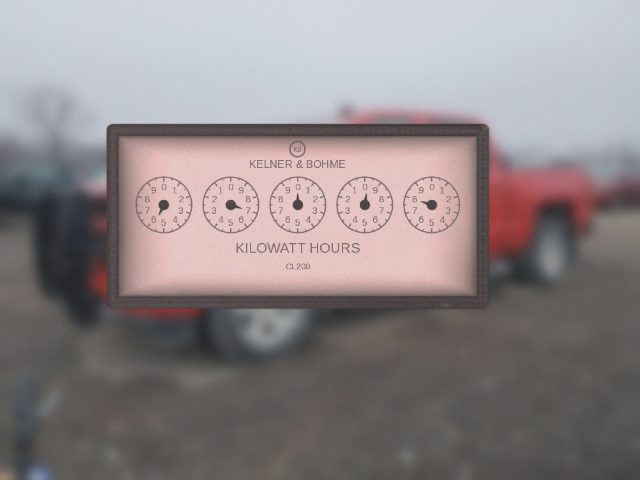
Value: {"value": 56998, "unit": "kWh"}
